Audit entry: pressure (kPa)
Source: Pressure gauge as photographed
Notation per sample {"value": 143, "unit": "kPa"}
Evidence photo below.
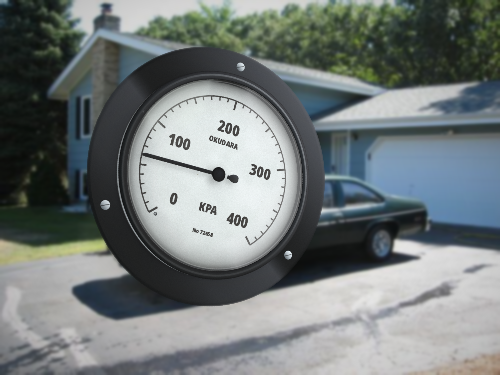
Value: {"value": 60, "unit": "kPa"}
